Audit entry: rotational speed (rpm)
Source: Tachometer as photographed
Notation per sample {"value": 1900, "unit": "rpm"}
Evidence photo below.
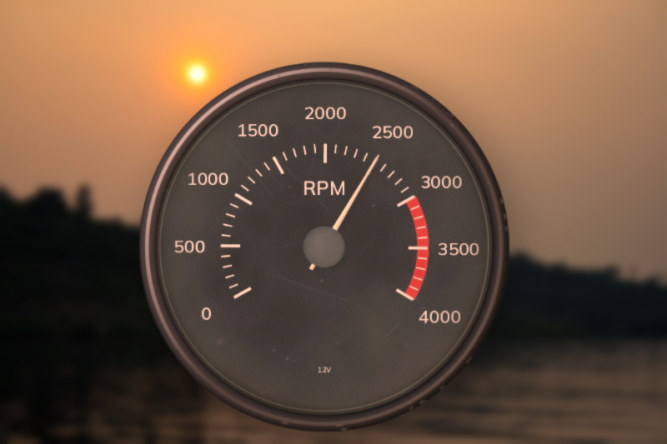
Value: {"value": 2500, "unit": "rpm"}
